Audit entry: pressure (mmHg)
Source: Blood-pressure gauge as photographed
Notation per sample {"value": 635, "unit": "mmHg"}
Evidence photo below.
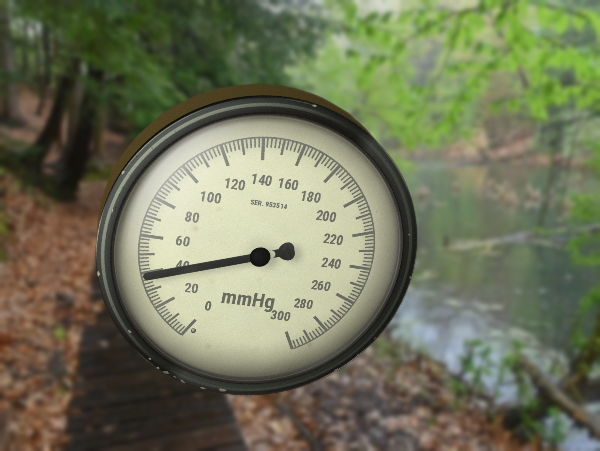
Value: {"value": 40, "unit": "mmHg"}
